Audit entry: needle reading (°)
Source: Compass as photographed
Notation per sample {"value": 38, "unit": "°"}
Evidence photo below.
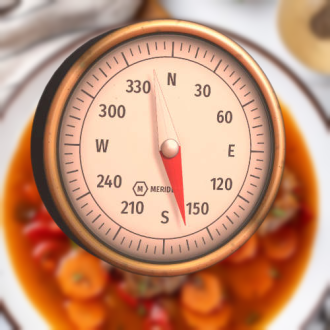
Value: {"value": 165, "unit": "°"}
